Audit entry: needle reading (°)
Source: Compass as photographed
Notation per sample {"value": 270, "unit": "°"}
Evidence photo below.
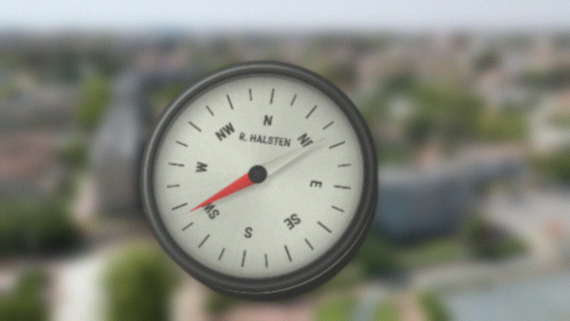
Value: {"value": 232.5, "unit": "°"}
